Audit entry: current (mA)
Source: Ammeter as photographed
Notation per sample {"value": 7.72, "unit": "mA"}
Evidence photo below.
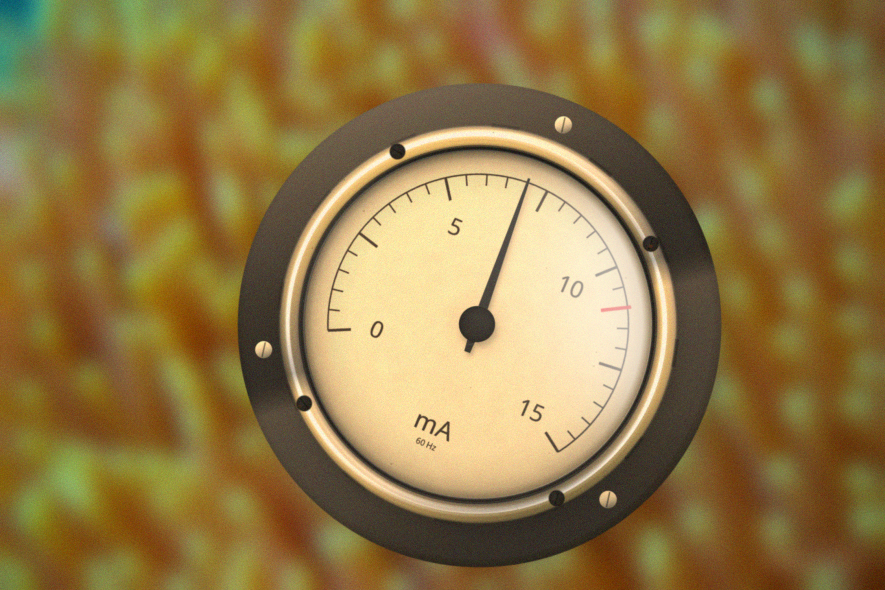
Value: {"value": 7, "unit": "mA"}
